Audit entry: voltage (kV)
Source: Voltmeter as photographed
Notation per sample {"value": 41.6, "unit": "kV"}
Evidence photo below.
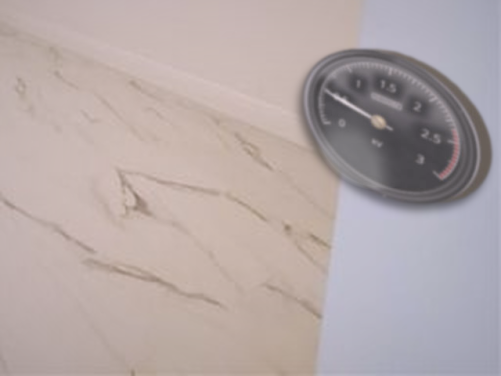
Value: {"value": 0.5, "unit": "kV"}
